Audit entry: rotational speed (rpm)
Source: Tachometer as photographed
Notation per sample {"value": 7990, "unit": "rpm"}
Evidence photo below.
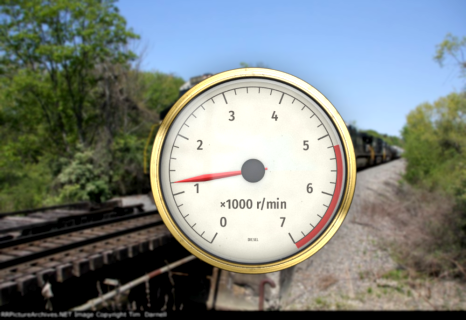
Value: {"value": 1200, "unit": "rpm"}
